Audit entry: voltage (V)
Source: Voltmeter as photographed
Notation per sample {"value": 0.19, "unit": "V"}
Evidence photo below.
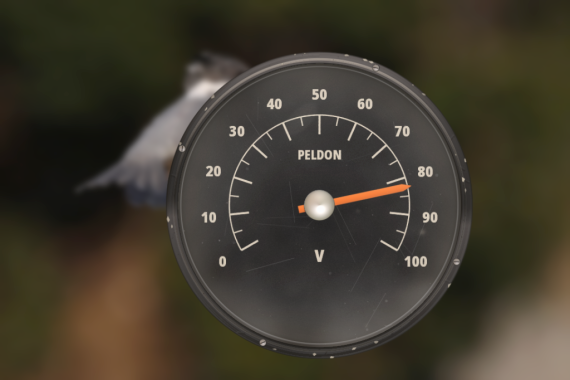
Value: {"value": 82.5, "unit": "V"}
